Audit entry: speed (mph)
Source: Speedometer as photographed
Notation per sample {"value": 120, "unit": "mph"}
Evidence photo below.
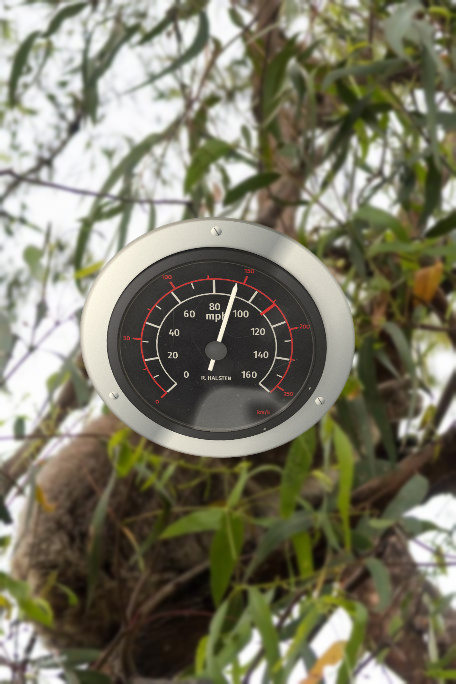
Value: {"value": 90, "unit": "mph"}
